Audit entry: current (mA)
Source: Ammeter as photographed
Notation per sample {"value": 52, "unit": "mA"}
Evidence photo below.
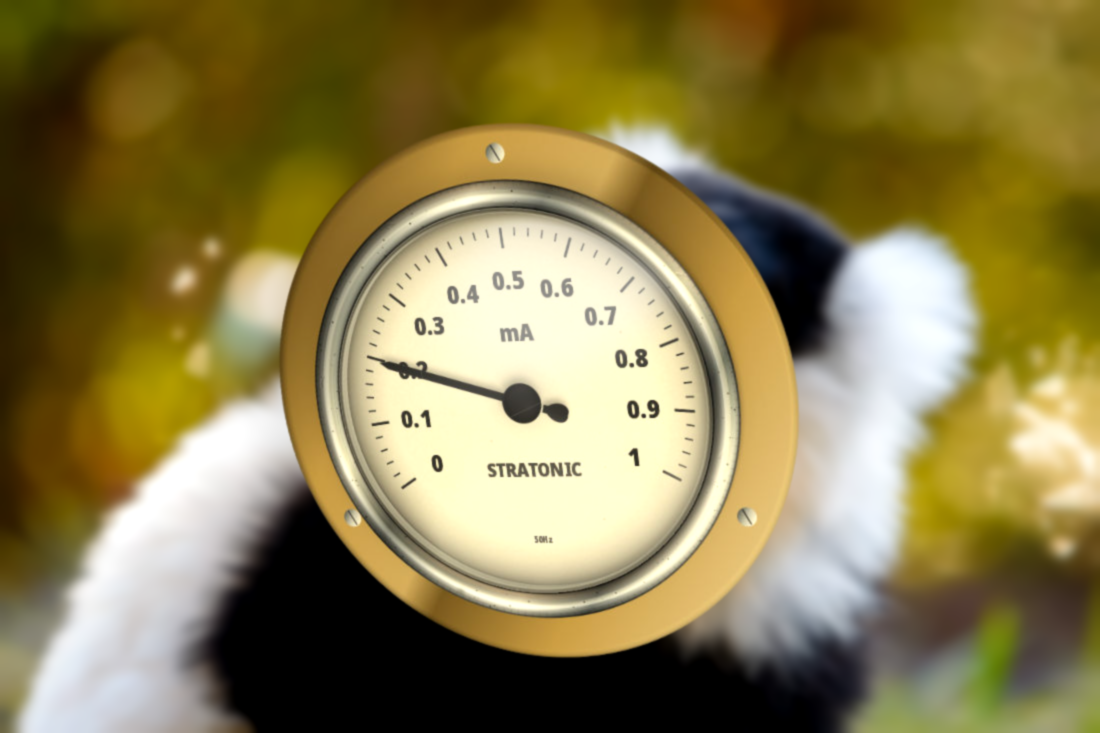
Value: {"value": 0.2, "unit": "mA"}
